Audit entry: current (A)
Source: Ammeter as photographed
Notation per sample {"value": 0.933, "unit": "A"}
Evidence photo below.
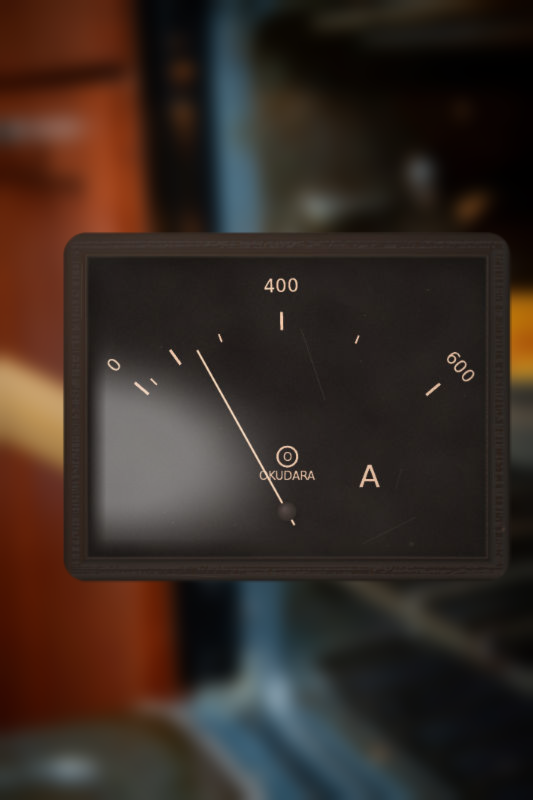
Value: {"value": 250, "unit": "A"}
